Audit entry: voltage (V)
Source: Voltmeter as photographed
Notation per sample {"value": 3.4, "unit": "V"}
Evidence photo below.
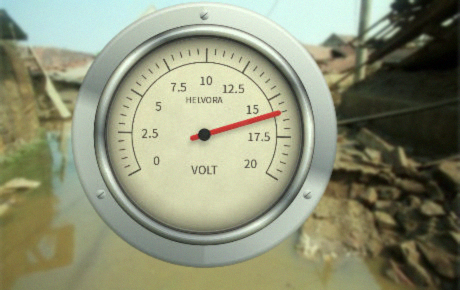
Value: {"value": 16, "unit": "V"}
